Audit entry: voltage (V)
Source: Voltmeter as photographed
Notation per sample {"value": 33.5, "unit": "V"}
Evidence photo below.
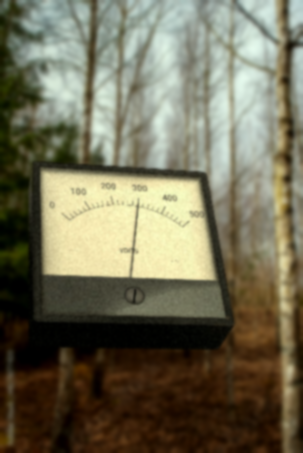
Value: {"value": 300, "unit": "V"}
